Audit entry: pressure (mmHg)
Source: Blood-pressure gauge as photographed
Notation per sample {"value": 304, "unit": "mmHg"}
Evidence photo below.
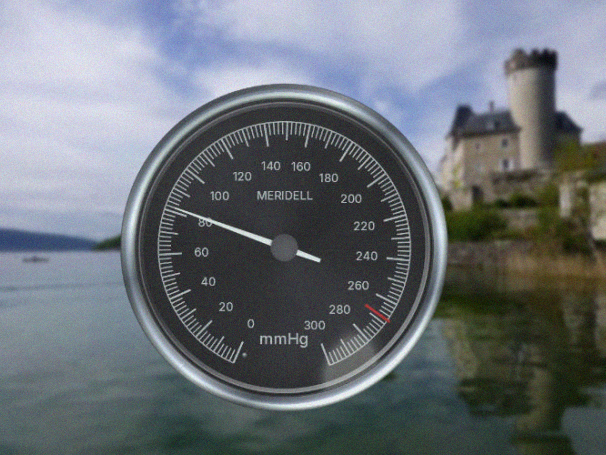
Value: {"value": 82, "unit": "mmHg"}
